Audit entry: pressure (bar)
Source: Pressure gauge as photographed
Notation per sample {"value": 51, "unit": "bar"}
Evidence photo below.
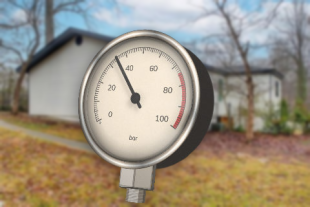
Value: {"value": 35, "unit": "bar"}
